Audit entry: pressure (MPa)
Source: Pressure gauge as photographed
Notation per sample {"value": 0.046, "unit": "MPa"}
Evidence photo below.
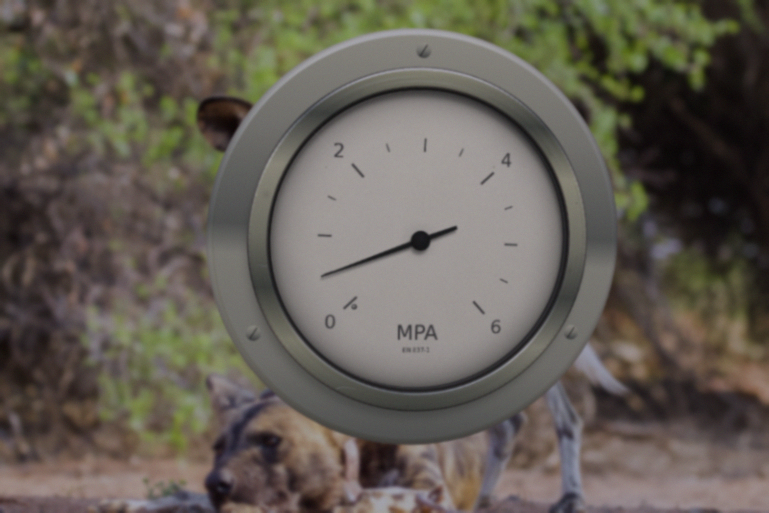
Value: {"value": 0.5, "unit": "MPa"}
